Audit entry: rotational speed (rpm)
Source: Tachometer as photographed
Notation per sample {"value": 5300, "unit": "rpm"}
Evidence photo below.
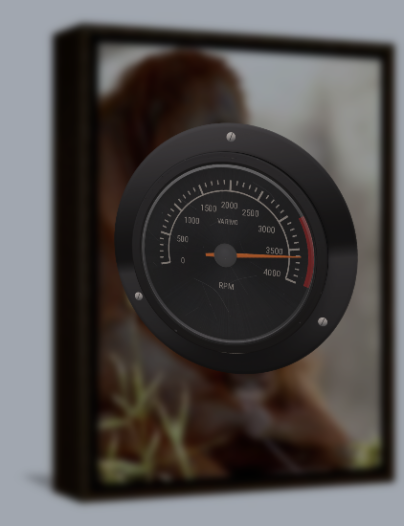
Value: {"value": 3600, "unit": "rpm"}
